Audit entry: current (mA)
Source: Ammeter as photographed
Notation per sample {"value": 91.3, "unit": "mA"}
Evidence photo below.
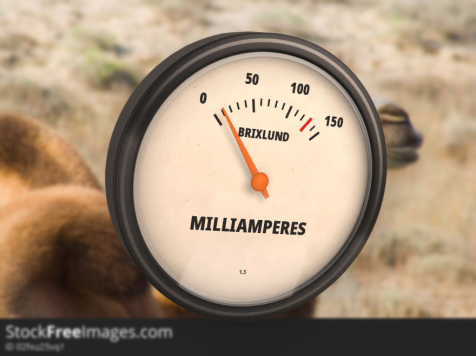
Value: {"value": 10, "unit": "mA"}
